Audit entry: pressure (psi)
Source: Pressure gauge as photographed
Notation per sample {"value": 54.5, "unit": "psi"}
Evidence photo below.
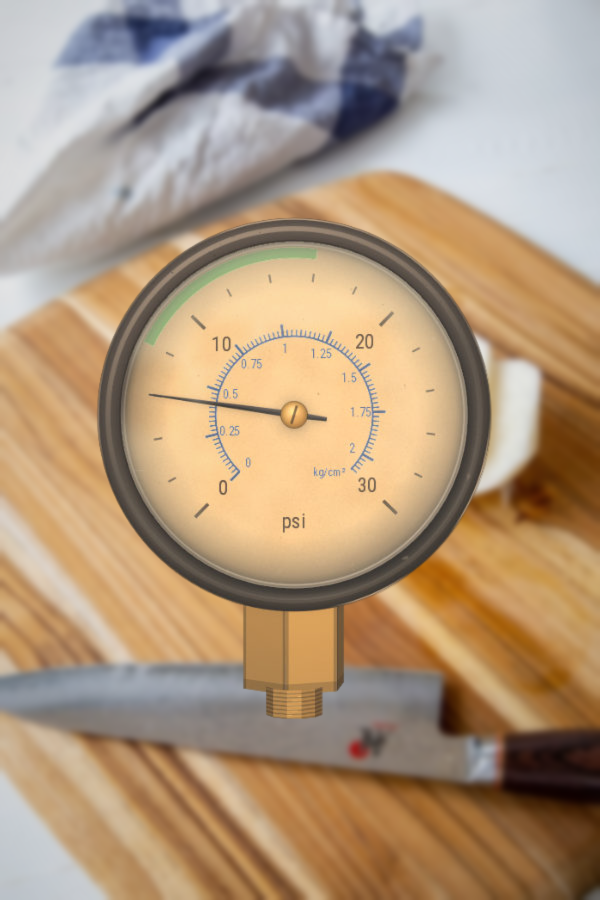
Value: {"value": 6, "unit": "psi"}
